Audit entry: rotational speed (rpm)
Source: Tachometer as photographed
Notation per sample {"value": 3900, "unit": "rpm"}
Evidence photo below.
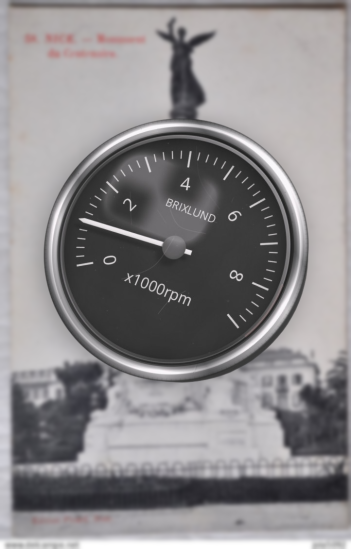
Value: {"value": 1000, "unit": "rpm"}
